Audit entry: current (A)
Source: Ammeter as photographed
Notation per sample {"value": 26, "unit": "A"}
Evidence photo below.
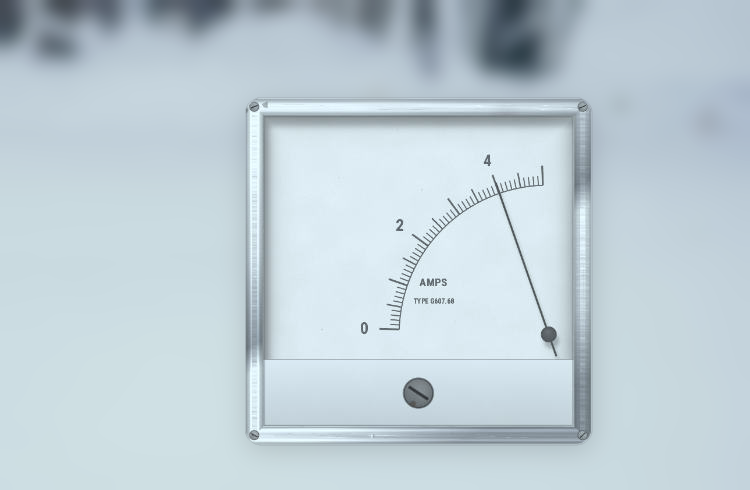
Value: {"value": 4, "unit": "A"}
